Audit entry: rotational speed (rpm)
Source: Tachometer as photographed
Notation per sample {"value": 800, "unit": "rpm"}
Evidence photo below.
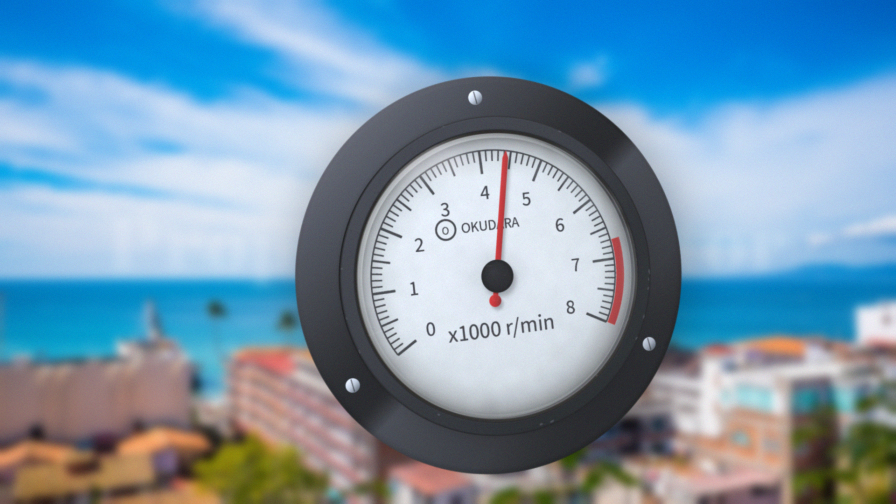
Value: {"value": 4400, "unit": "rpm"}
